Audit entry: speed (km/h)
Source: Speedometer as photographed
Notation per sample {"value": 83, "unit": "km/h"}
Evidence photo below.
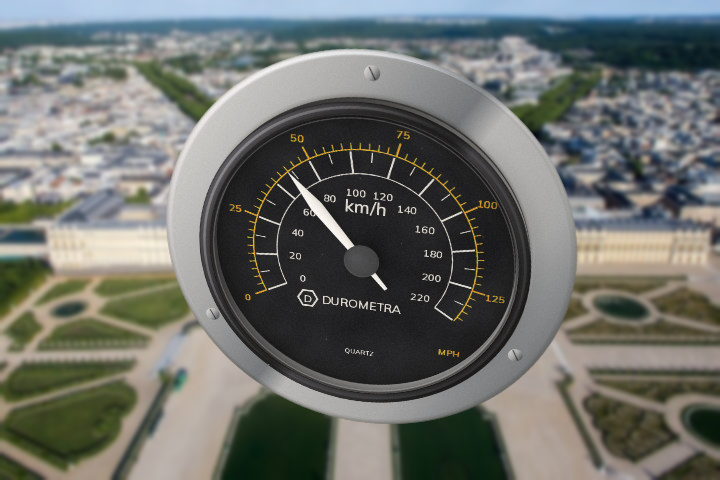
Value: {"value": 70, "unit": "km/h"}
